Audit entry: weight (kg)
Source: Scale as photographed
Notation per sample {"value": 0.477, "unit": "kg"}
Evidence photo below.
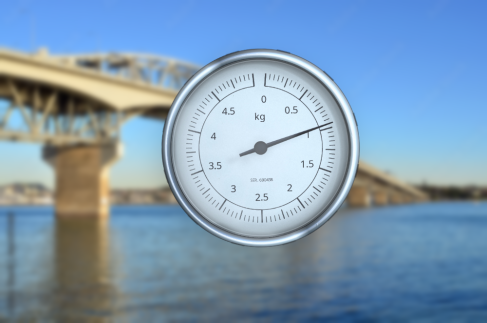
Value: {"value": 0.95, "unit": "kg"}
